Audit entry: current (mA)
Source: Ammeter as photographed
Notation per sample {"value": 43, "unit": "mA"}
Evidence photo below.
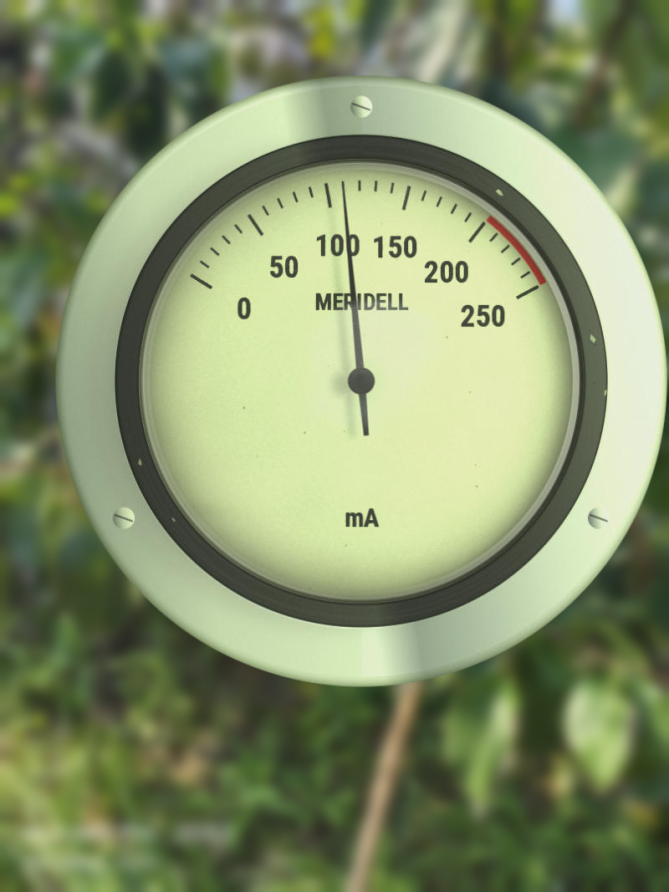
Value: {"value": 110, "unit": "mA"}
